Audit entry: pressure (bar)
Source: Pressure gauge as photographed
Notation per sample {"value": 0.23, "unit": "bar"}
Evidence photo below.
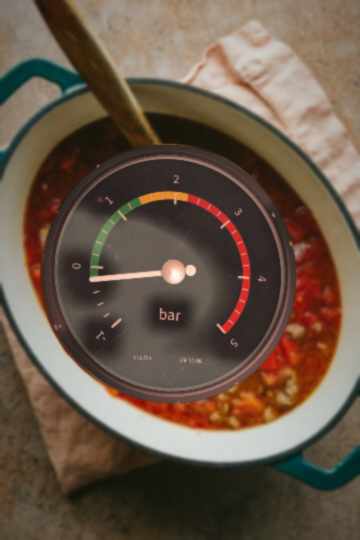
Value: {"value": -0.2, "unit": "bar"}
